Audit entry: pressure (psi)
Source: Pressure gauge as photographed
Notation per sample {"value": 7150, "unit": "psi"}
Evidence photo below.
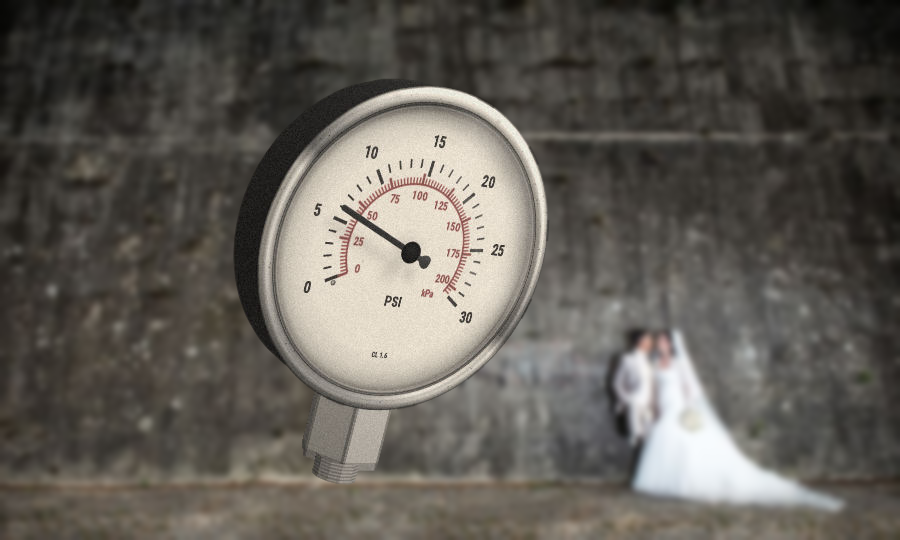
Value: {"value": 6, "unit": "psi"}
